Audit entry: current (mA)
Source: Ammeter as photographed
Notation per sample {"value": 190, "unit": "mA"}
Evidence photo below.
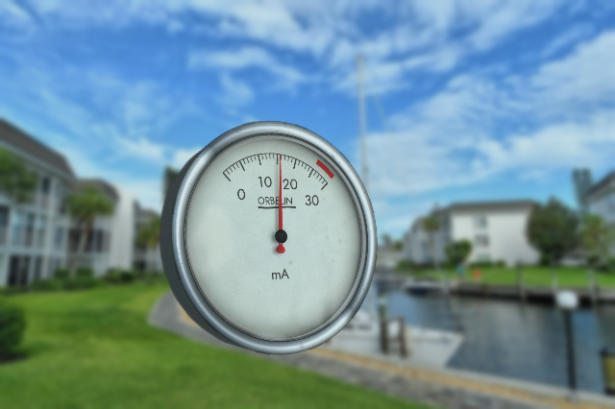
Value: {"value": 15, "unit": "mA"}
